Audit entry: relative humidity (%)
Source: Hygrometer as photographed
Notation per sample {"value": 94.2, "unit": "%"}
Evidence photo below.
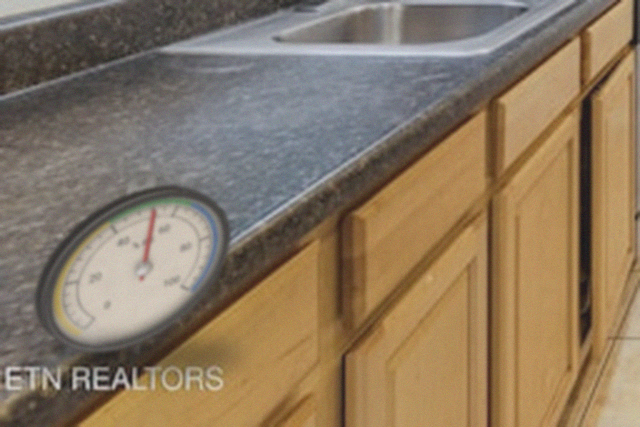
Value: {"value": 52, "unit": "%"}
